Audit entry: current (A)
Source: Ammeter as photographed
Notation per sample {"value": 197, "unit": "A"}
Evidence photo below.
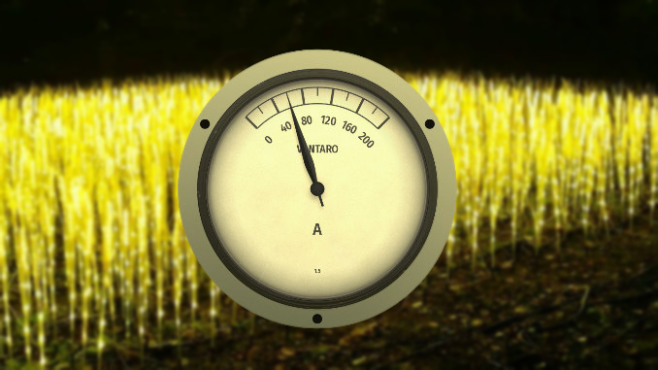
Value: {"value": 60, "unit": "A"}
